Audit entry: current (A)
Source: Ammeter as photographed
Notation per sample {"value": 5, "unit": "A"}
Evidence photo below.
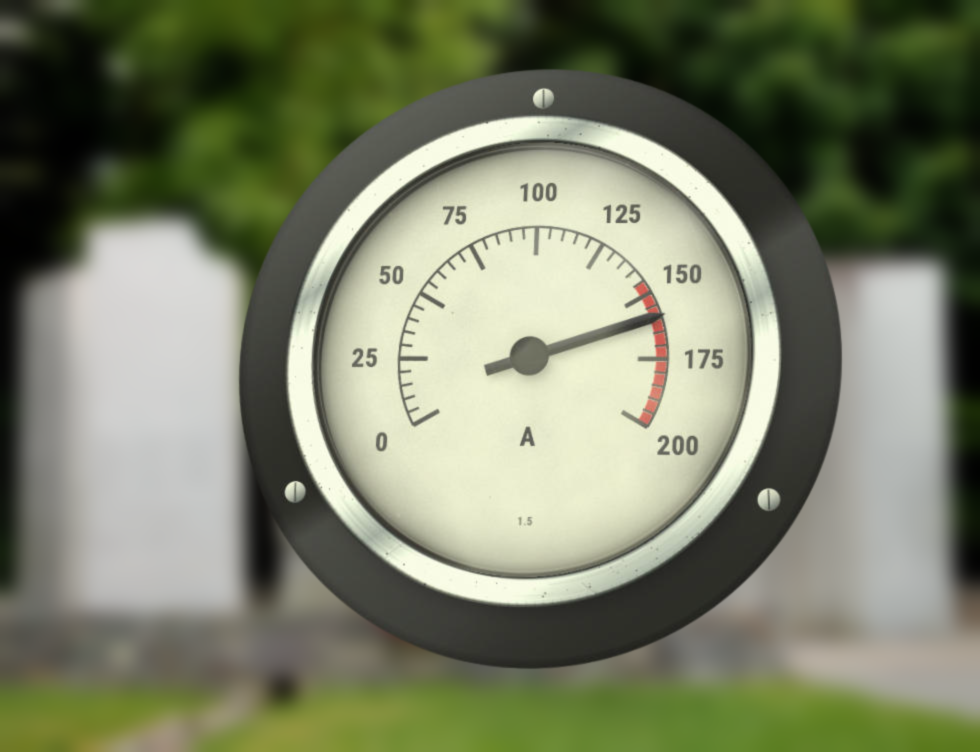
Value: {"value": 160, "unit": "A"}
